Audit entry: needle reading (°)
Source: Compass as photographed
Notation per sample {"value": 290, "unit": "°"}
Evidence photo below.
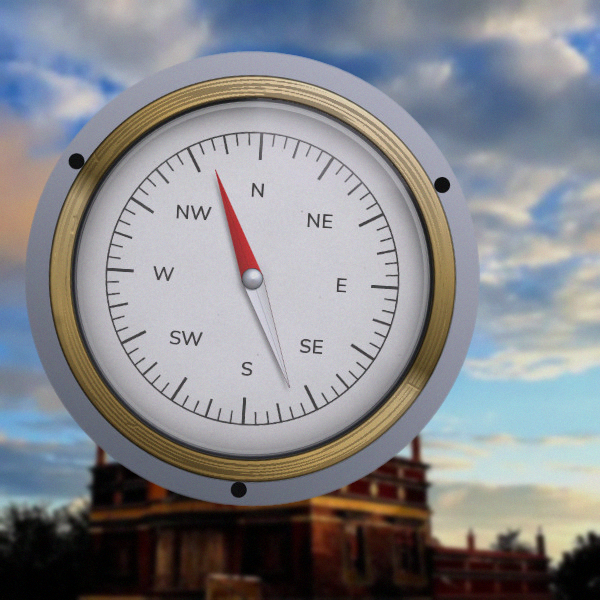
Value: {"value": 337.5, "unit": "°"}
